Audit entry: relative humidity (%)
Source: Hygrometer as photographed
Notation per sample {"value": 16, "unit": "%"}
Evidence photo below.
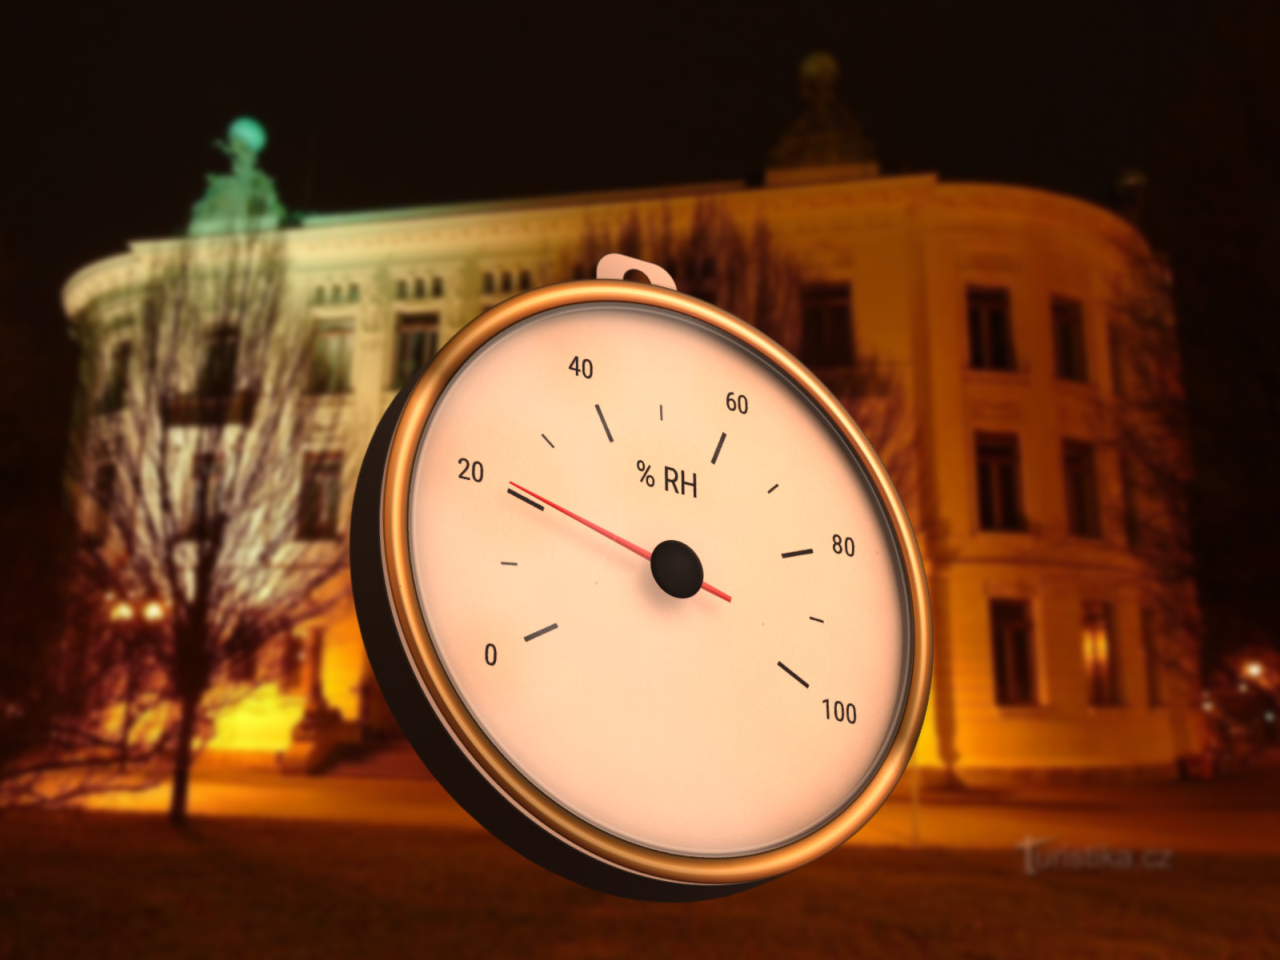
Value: {"value": 20, "unit": "%"}
